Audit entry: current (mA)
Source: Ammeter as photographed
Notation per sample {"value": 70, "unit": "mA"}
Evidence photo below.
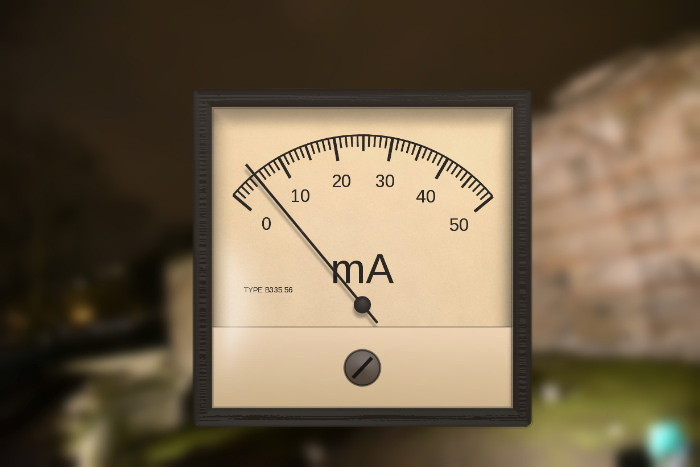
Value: {"value": 5, "unit": "mA"}
